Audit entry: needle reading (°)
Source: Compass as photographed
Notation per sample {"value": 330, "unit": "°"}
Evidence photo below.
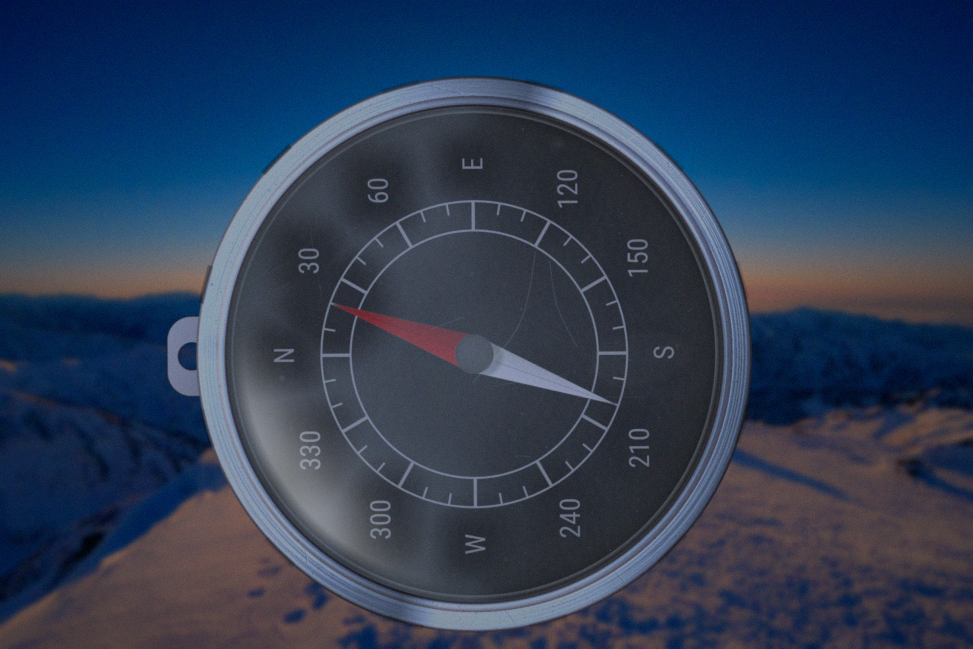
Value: {"value": 20, "unit": "°"}
